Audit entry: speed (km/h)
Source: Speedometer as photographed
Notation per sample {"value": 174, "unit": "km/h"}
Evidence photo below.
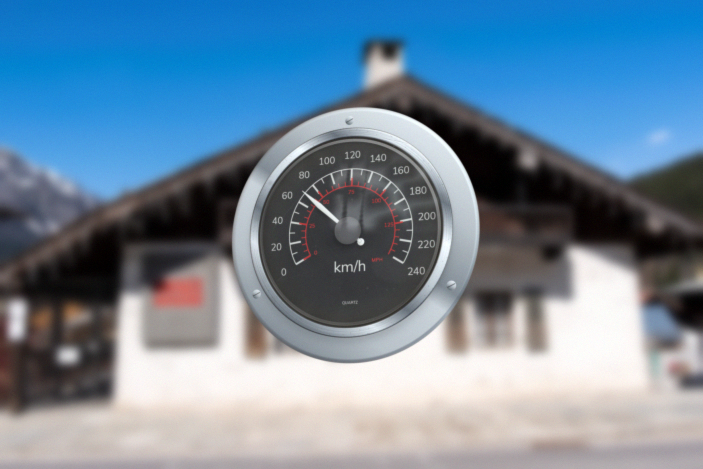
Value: {"value": 70, "unit": "km/h"}
